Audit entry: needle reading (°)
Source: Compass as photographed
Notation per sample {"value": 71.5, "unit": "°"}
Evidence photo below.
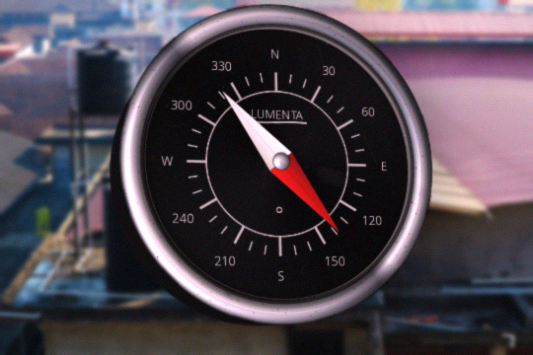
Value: {"value": 140, "unit": "°"}
